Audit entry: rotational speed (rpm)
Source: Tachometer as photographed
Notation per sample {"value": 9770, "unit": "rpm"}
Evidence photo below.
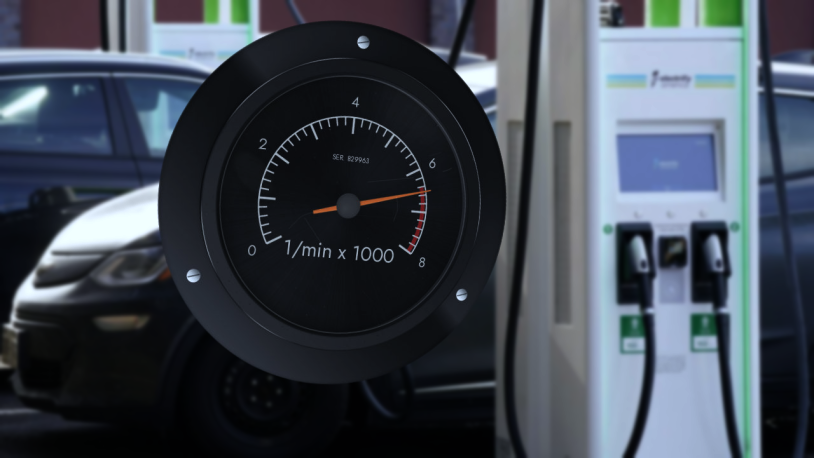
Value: {"value": 6500, "unit": "rpm"}
